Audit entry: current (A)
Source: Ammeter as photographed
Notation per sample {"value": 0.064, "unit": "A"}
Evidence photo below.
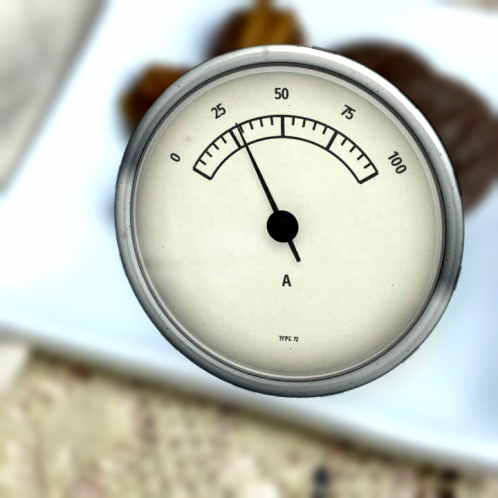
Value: {"value": 30, "unit": "A"}
